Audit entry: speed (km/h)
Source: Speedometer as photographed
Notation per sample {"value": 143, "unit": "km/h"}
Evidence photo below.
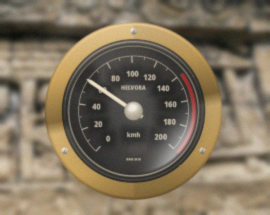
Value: {"value": 60, "unit": "km/h"}
